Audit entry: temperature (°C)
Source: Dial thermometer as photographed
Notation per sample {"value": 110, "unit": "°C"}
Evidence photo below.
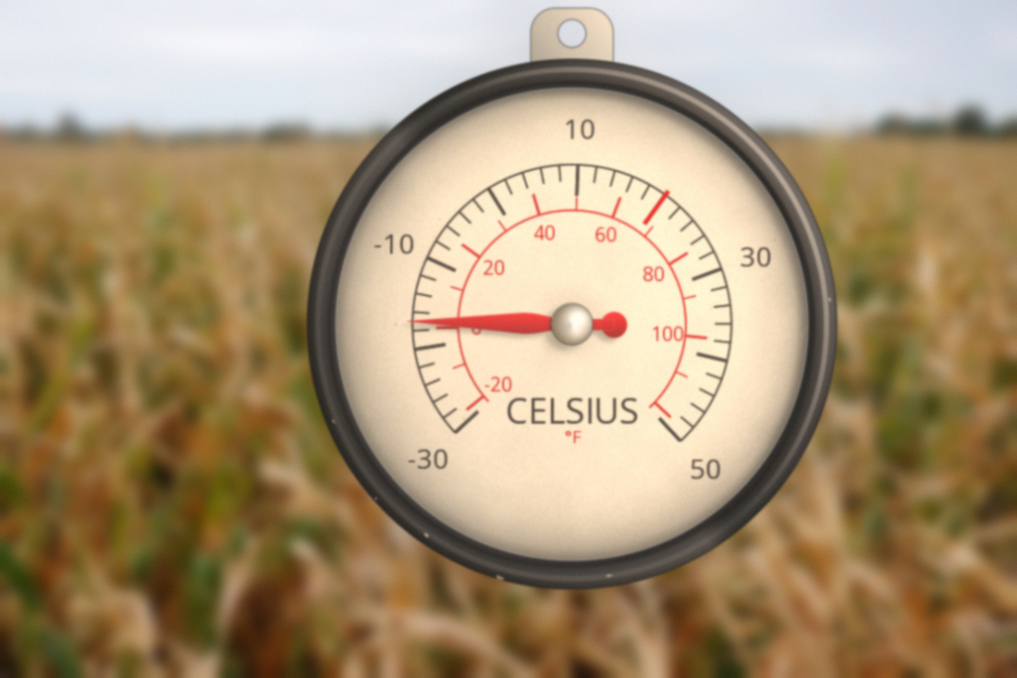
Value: {"value": -17, "unit": "°C"}
